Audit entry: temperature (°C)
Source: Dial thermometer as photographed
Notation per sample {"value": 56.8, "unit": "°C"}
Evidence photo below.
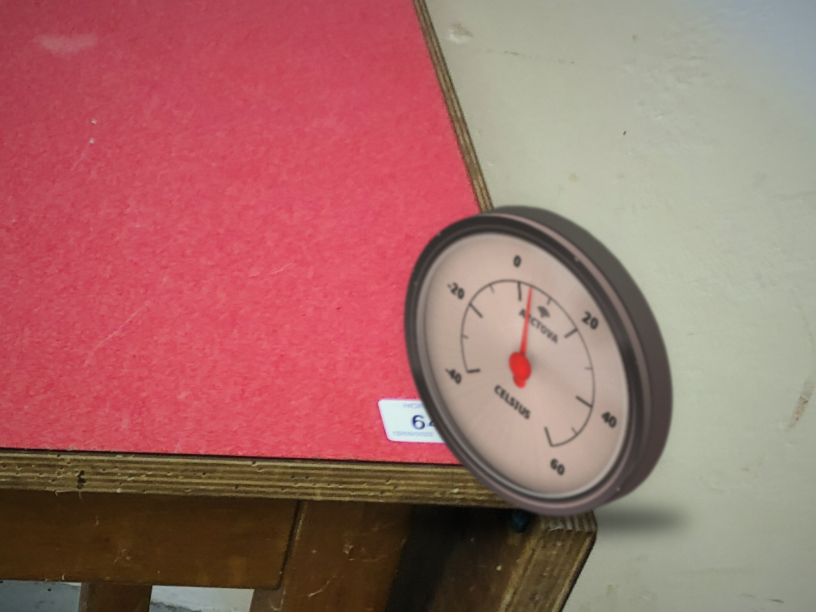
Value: {"value": 5, "unit": "°C"}
